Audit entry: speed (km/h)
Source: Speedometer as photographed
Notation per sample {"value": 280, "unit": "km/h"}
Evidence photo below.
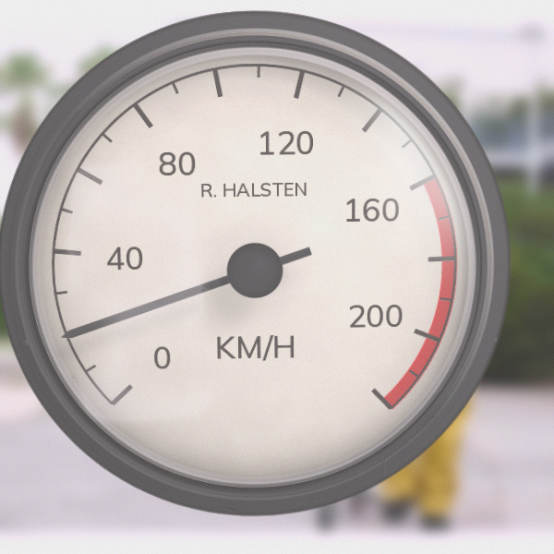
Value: {"value": 20, "unit": "km/h"}
